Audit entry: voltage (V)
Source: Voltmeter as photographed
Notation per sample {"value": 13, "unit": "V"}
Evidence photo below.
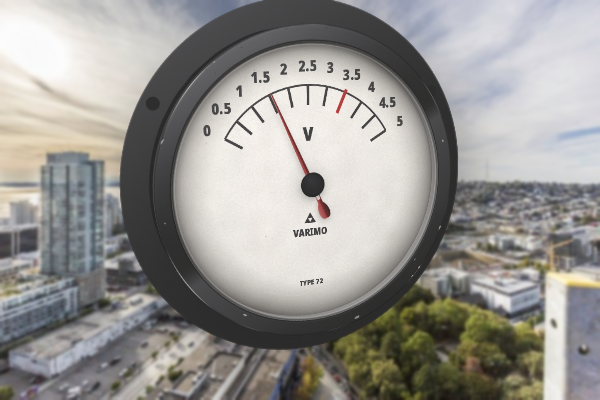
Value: {"value": 1.5, "unit": "V"}
